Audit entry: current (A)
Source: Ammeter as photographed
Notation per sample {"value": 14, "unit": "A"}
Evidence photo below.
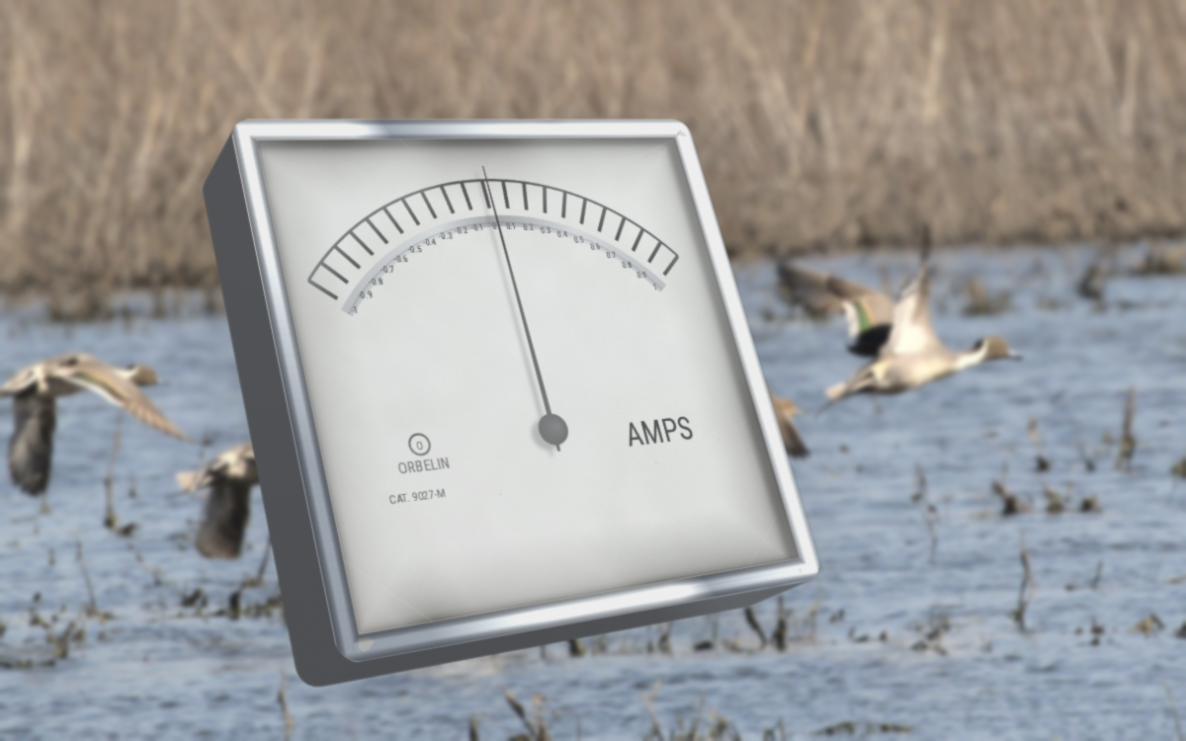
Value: {"value": 0, "unit": "A"}
